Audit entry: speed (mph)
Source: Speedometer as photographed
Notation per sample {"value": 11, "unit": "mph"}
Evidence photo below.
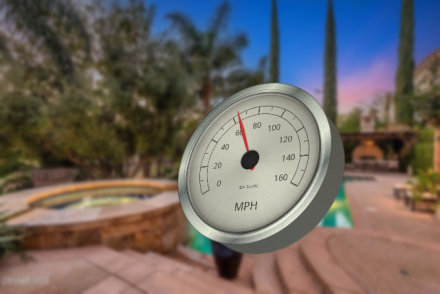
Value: {"value": 65, "unit": "mph"}
